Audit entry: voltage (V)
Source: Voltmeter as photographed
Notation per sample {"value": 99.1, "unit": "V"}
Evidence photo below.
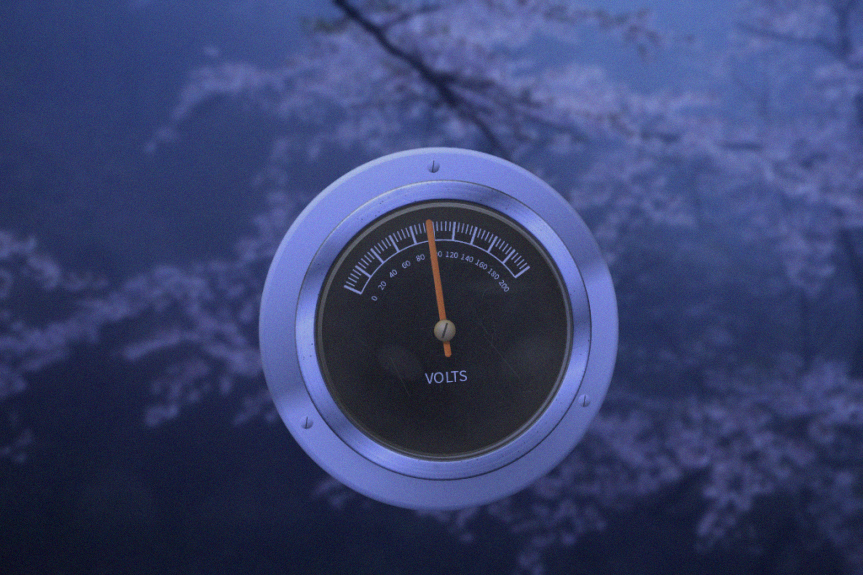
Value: {"value": 96, "unit": "V"}
